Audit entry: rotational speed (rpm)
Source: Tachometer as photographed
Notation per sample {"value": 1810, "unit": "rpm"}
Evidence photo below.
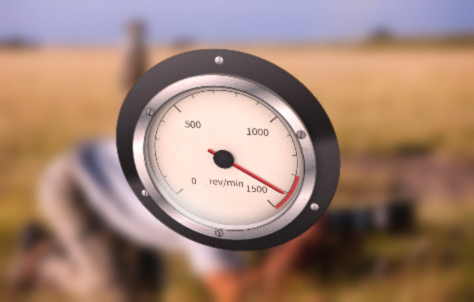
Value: {"value": 1400, "unit": "rpm"}
